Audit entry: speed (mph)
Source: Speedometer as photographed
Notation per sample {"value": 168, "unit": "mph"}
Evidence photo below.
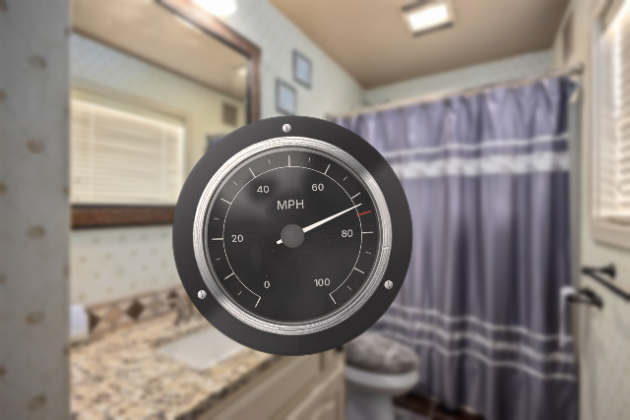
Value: {"value": 72.5, "unit": "mph"}
